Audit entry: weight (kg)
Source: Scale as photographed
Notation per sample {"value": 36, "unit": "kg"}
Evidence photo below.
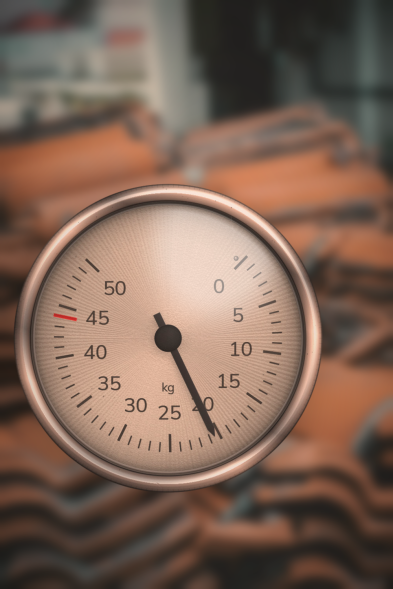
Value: {"value": 20.5, "unit": "kg"}
